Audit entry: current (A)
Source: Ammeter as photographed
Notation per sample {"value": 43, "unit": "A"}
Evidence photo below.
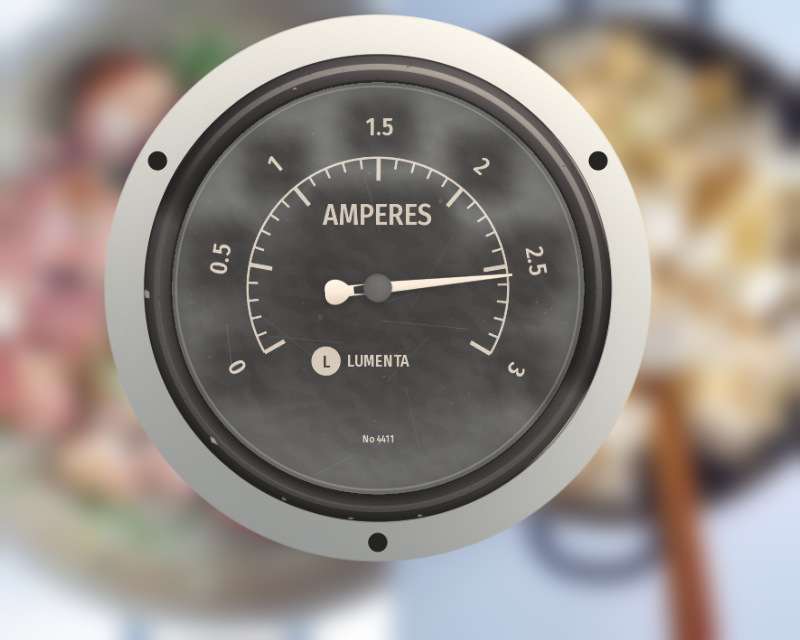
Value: {"value": 2.55, "unit": "A"}
